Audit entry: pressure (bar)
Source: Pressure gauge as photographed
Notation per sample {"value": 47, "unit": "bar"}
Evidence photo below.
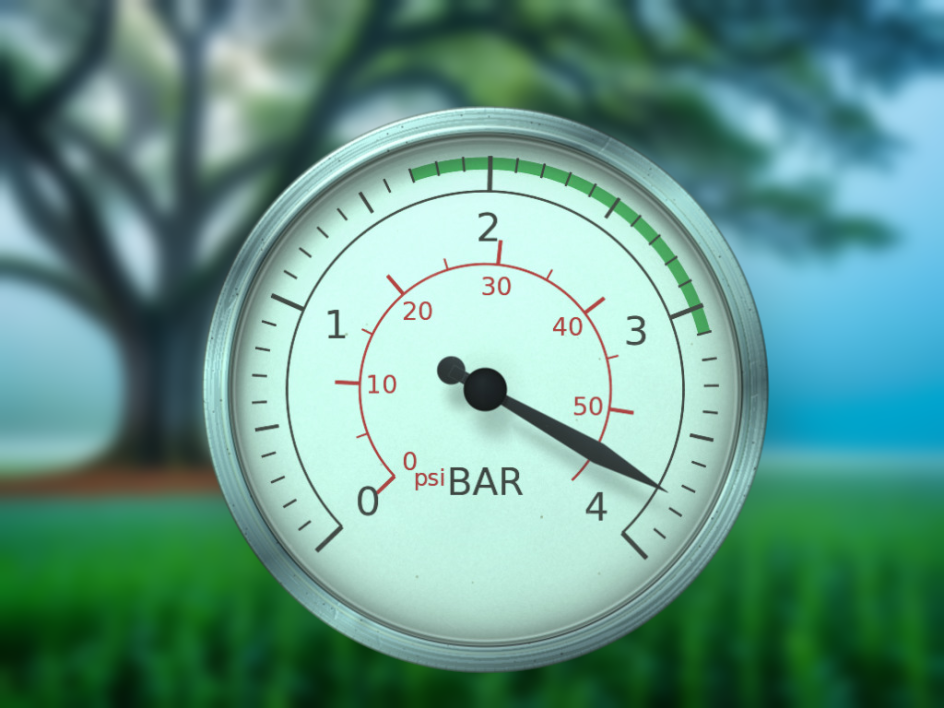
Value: {"value": 3.75, "unit": "bar"}
